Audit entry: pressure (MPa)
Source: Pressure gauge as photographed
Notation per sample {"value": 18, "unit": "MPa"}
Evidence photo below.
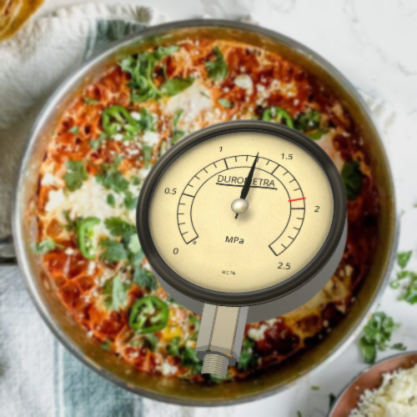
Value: {"value": 1.3, "unit": "MPa"}
